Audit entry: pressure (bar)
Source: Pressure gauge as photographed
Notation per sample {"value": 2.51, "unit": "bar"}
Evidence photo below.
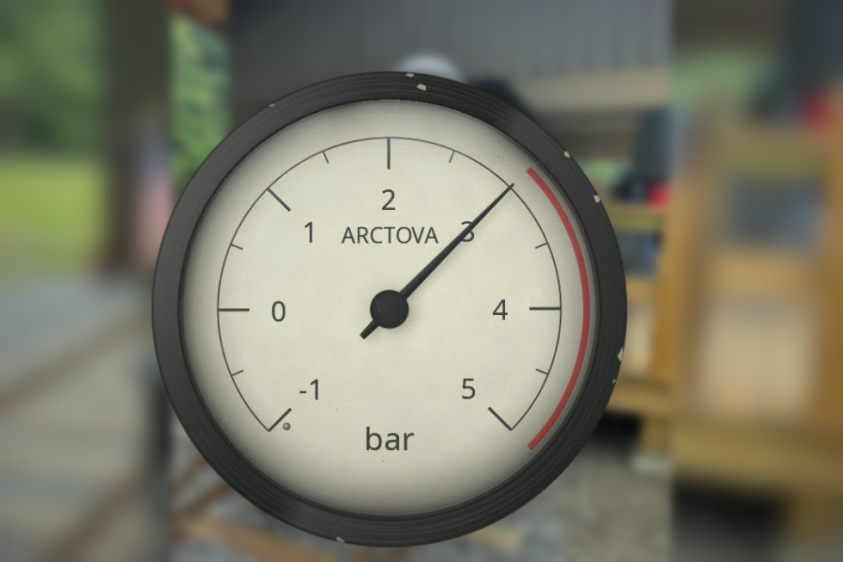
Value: {"value": 3, "unit": "bar"}
